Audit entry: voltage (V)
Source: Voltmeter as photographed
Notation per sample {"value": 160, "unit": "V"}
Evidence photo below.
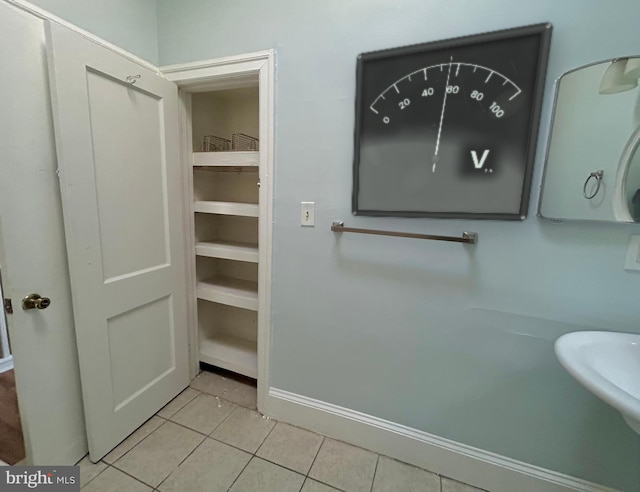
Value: {"value": 55, "unit": "V"}
